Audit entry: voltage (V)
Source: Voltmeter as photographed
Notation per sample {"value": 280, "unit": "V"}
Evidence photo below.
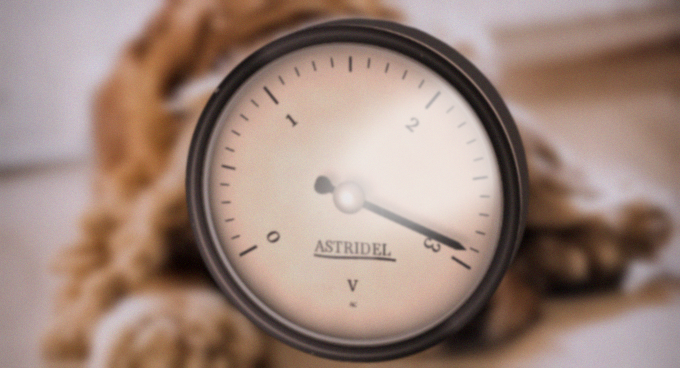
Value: {"value": 2.9, "unit": "V"}
